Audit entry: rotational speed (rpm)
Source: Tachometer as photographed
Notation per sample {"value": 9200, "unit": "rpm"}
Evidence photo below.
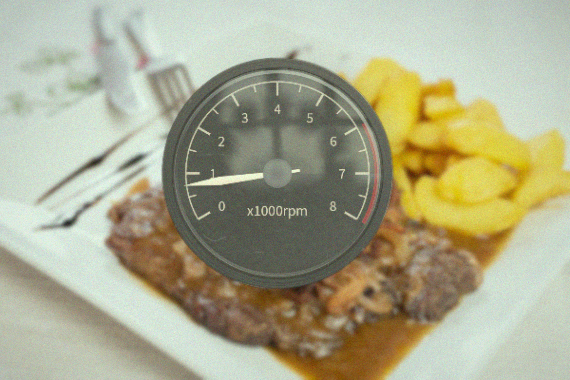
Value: {"value": 750, "unit": "rpm"}
